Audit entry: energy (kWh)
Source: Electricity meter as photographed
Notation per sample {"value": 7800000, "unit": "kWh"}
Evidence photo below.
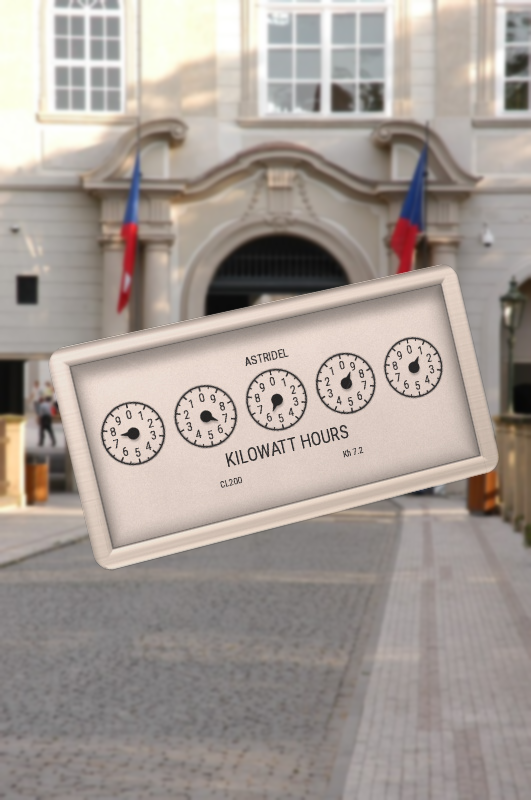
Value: {"value": 76591, "unit": "kWh"}
